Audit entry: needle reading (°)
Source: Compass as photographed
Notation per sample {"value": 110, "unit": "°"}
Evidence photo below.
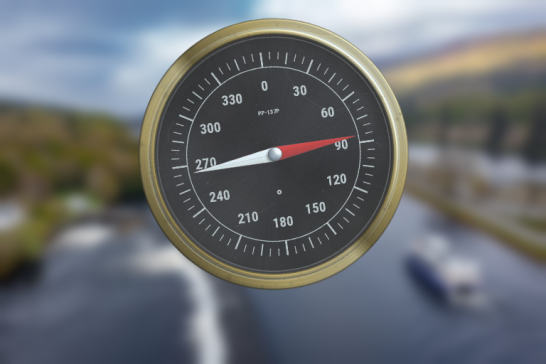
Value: {"value": 85, "unit": "°"}
